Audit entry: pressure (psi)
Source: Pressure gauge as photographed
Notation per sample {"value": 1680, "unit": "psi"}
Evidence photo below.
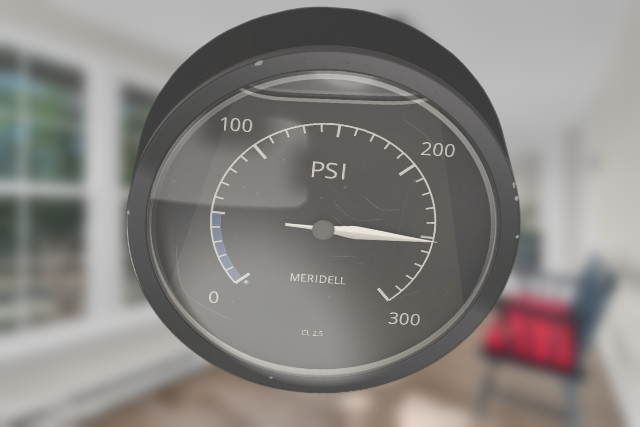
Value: {"value": 250, "unit": "psi"}
